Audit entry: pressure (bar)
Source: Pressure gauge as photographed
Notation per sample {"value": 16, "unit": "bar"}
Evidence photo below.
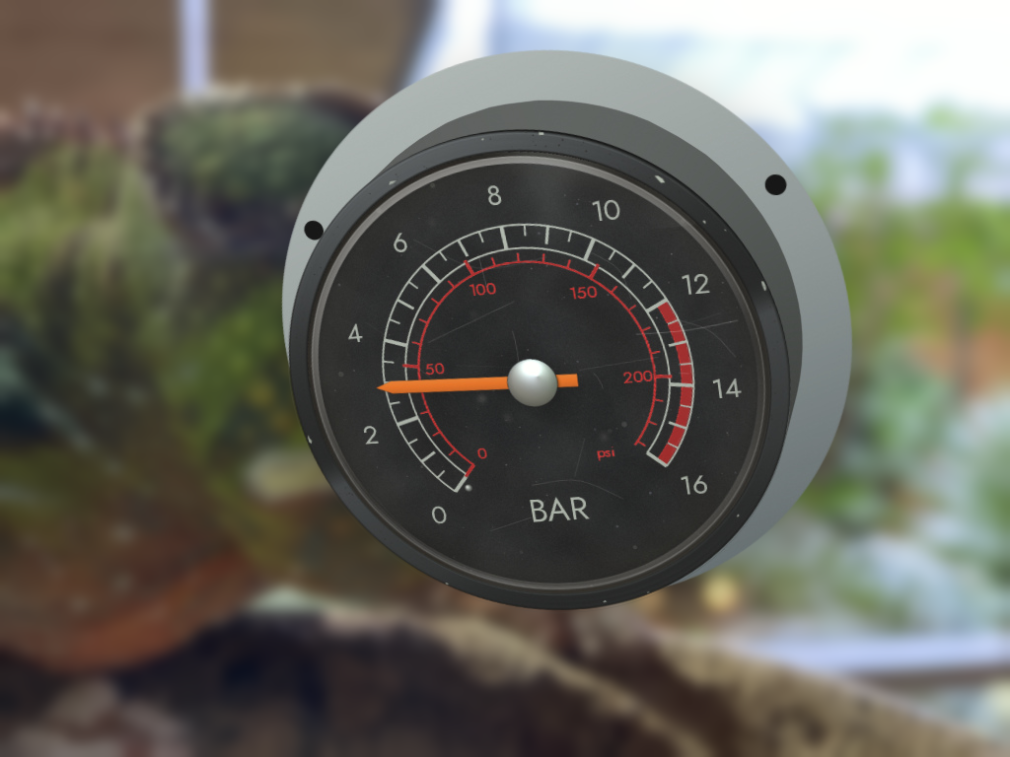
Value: {"value": 3, "unit": "bar"}
